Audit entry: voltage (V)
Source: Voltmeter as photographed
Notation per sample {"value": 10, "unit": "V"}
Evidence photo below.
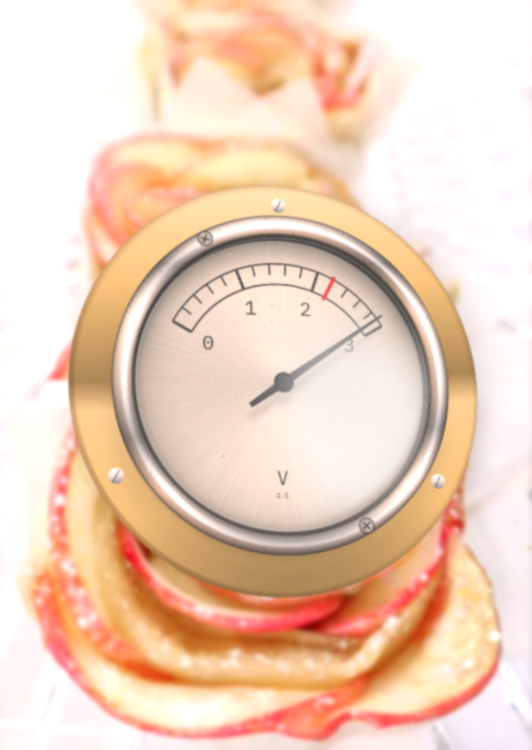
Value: {"value": 2.9, "unit": "V"}
